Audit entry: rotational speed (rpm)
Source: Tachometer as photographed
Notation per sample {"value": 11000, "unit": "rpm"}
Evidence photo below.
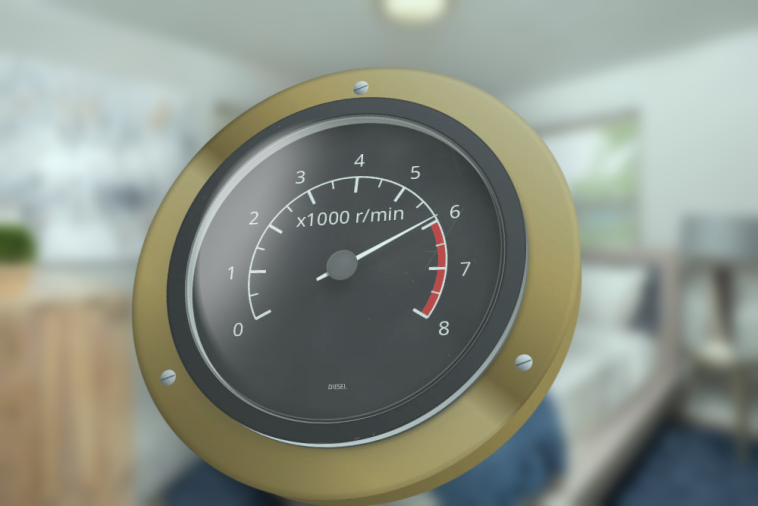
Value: {"value": 6000, "unit": "rpm"}
